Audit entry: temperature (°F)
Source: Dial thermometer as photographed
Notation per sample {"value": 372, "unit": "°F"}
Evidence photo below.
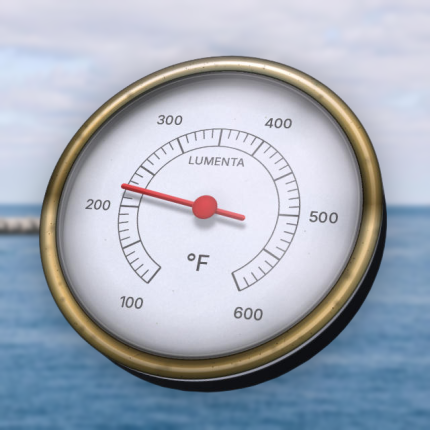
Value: {"value": 220, "unit": "°F"}
